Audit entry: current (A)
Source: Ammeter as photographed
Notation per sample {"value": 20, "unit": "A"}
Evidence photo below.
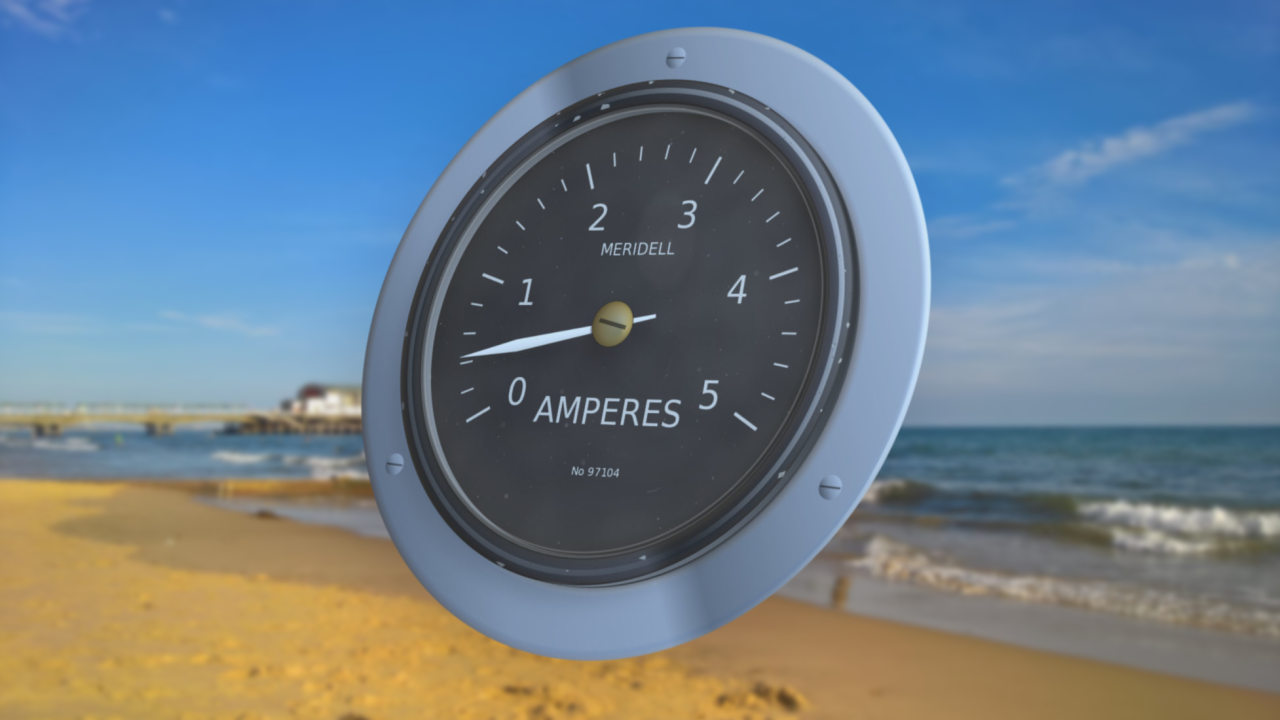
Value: {"value": 0.4, "unit": "A"}
